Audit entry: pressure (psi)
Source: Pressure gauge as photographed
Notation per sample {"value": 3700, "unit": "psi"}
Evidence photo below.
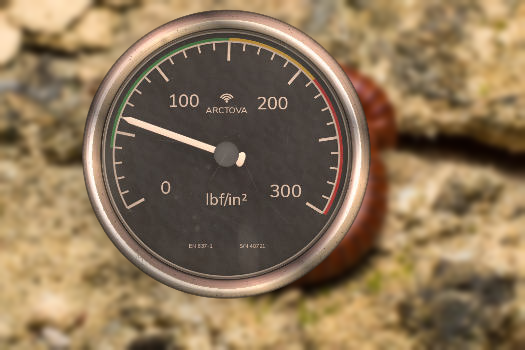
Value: {"value": 60, "unit": "psi"}
